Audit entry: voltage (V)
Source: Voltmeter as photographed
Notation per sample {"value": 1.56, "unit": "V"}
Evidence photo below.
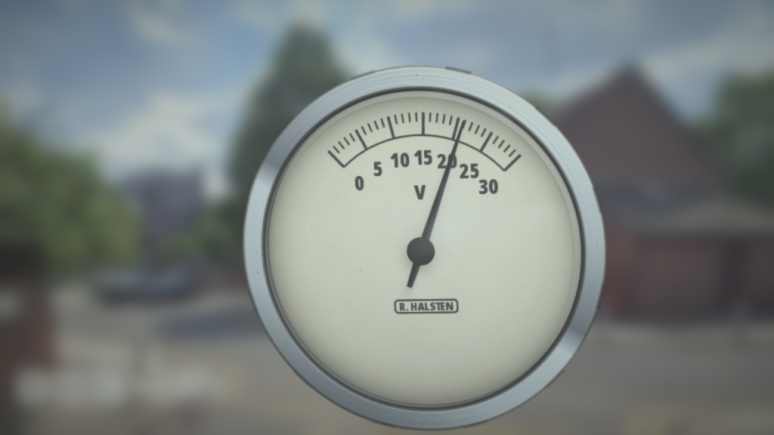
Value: {"value": 21, "unit": "V"}
